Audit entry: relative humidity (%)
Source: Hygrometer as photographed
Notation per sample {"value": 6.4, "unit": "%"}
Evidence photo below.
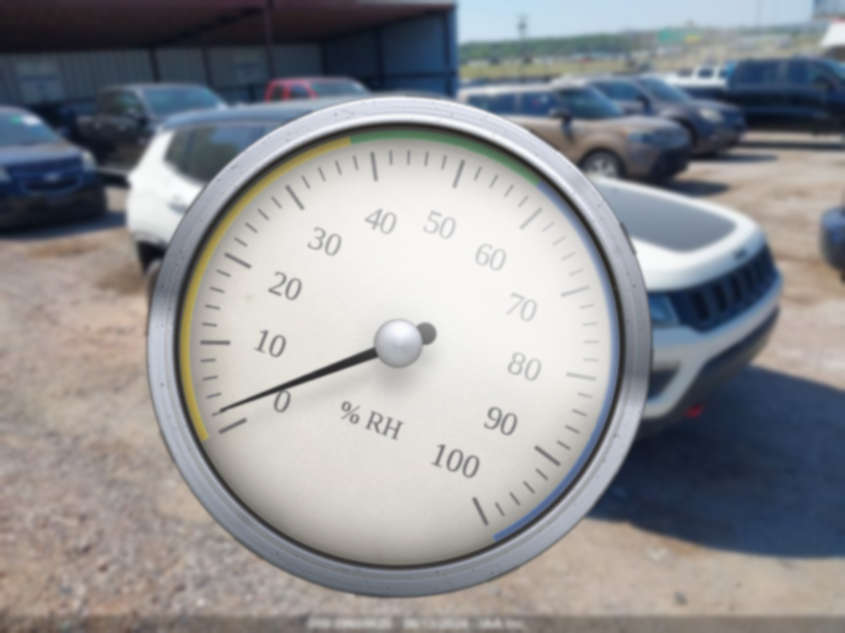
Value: {"value": 2, "unit": "%"}
